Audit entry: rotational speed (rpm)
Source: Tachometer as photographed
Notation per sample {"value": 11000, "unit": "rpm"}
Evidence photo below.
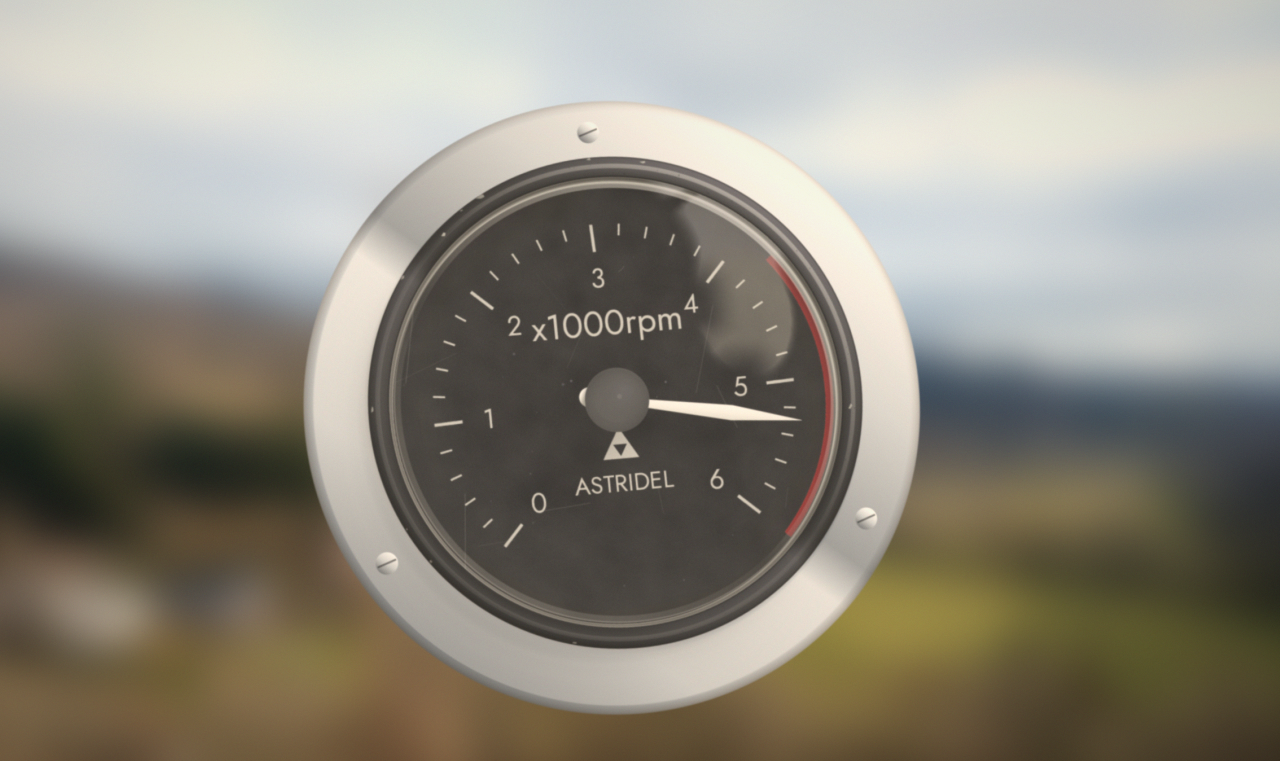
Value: {"value": 5300, "unit": "rpm"}
